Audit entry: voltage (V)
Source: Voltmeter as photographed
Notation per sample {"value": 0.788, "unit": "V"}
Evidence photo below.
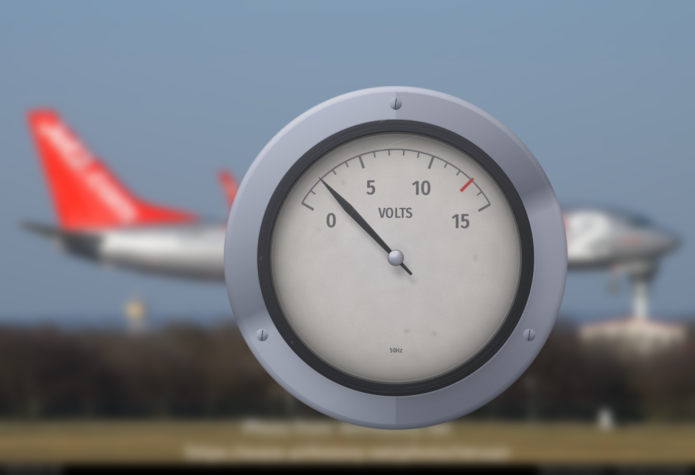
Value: {"value": 2, "unit": "V"}
